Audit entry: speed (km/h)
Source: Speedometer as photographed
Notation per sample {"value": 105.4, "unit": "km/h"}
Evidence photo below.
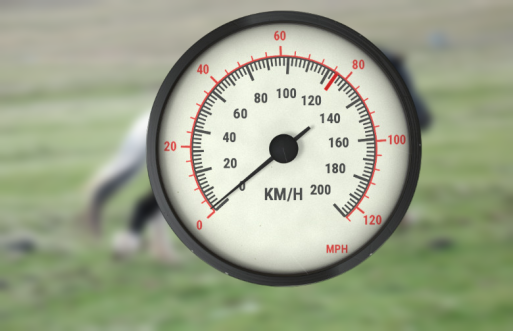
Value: {"value": 2, "unit": "km/h"}
